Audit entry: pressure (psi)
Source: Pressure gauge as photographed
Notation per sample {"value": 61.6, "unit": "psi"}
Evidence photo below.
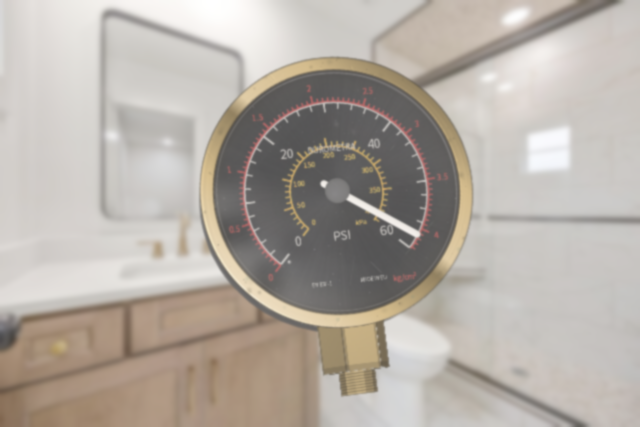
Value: {"value": 58, "unit": "psi"}
